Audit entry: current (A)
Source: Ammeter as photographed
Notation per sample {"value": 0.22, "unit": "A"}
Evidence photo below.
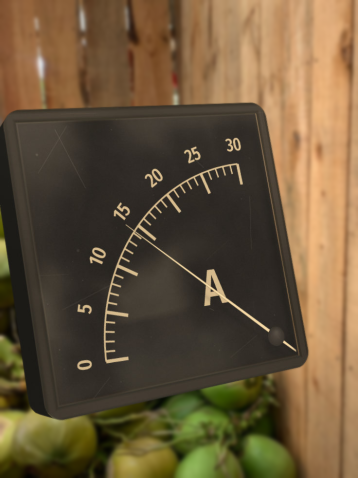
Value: {"value": 14, "unit": "A"}
